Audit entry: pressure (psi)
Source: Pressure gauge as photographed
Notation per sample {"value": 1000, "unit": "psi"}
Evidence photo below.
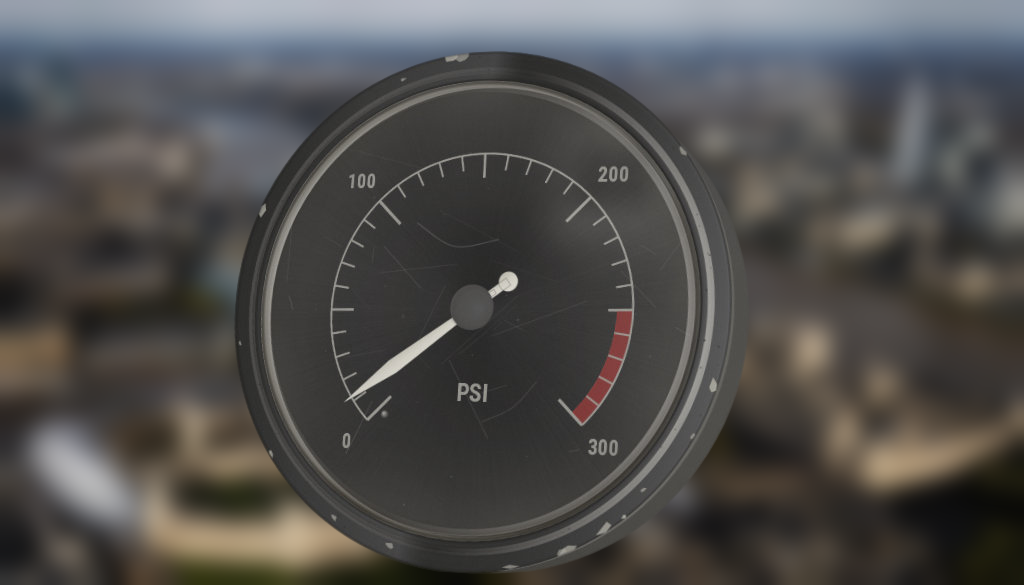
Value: {"value": 10, "unit": "psi"}
